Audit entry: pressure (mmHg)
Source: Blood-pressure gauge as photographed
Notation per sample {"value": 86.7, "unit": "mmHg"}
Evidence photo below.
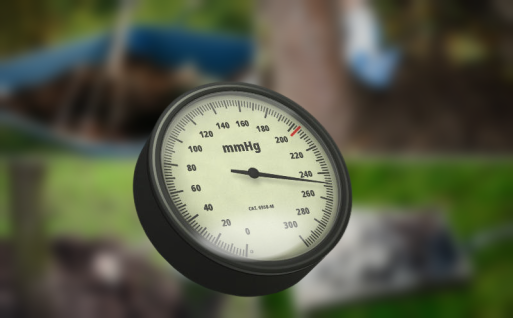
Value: {"value": 250, "unit": "mmHg"}
